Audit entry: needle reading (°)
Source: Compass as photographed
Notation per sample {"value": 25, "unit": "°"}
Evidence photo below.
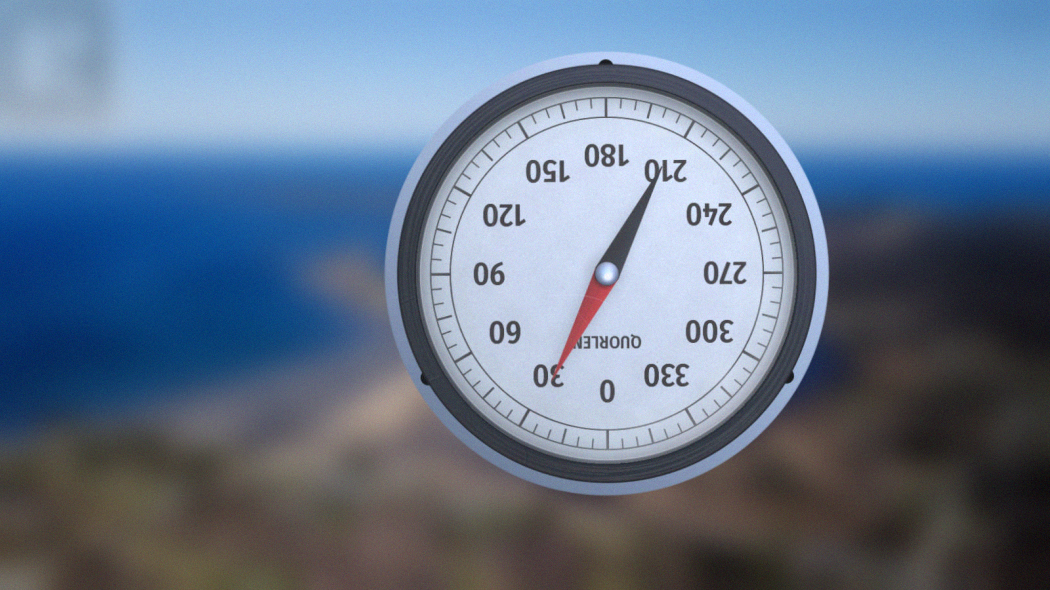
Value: {"value": 27.5, "unit": "°"}
